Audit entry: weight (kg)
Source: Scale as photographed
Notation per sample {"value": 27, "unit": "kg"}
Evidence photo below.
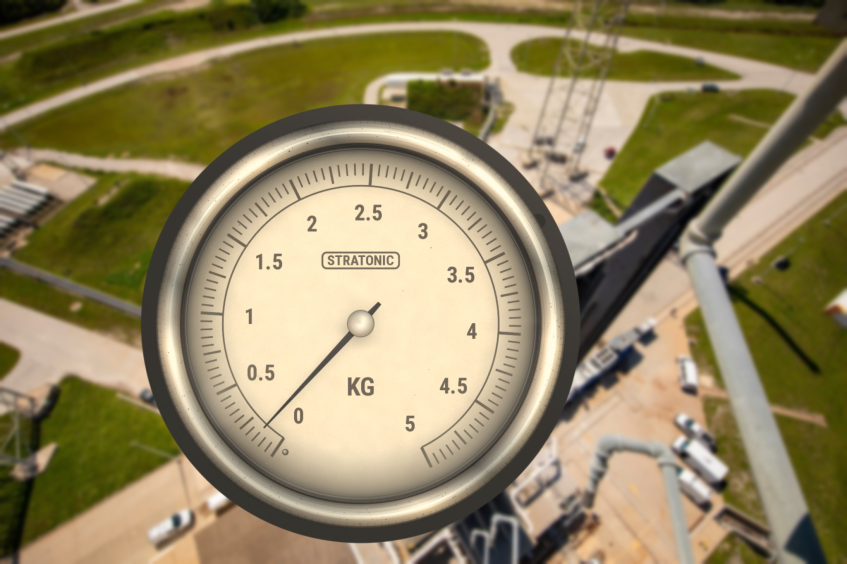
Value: {"value": 0.15, "unit": "kg"}
